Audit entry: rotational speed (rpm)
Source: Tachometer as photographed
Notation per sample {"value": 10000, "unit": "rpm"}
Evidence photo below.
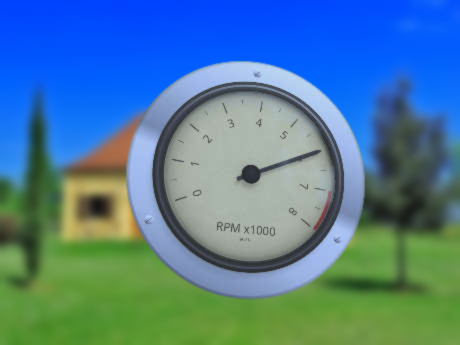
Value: {"value": 6000, "unit": "rpm"}
